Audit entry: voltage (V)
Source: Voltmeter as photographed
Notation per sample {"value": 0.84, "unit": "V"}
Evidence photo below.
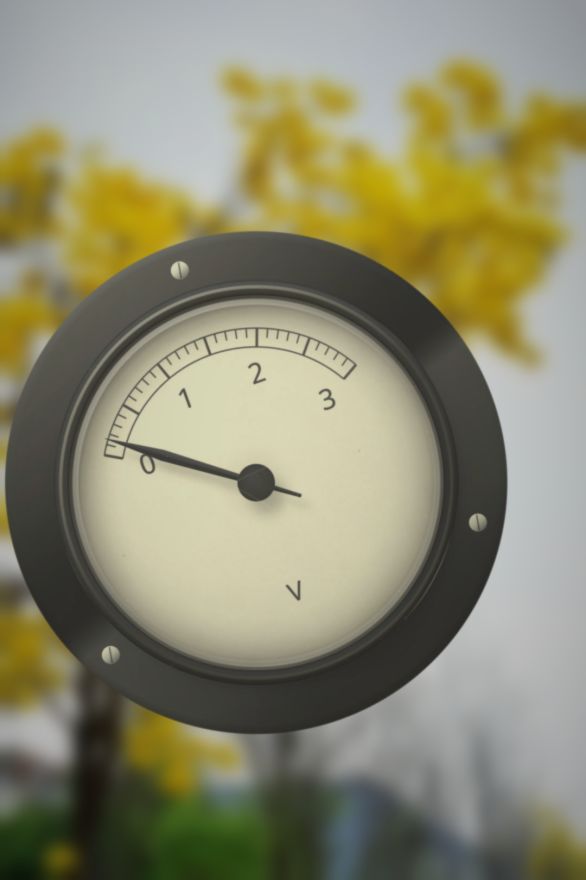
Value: {"value": 0.15, "unit": "V"}
